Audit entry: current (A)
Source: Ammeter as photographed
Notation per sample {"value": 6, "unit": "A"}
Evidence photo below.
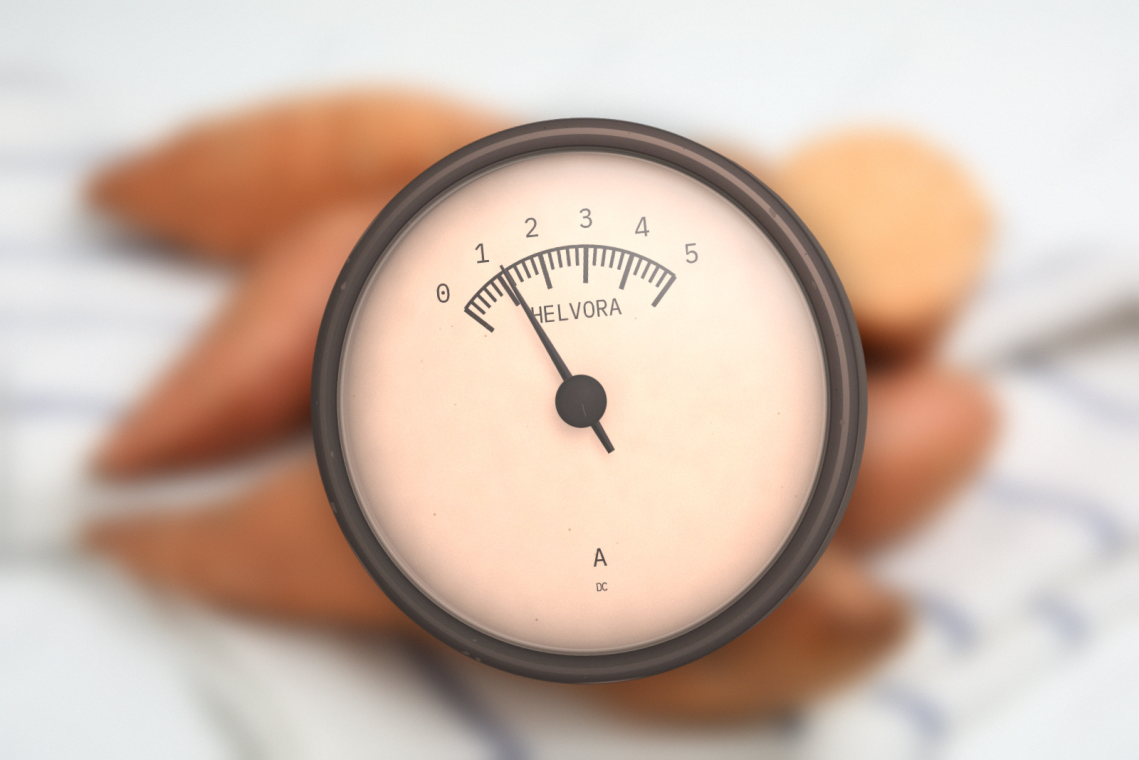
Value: {"value": 1.2, "unit": "A"}
